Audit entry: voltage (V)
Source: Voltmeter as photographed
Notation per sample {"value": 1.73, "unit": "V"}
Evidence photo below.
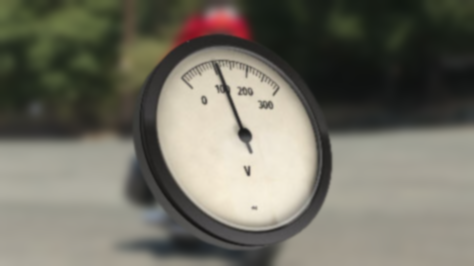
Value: {"value": 100, "unit": "V"}
